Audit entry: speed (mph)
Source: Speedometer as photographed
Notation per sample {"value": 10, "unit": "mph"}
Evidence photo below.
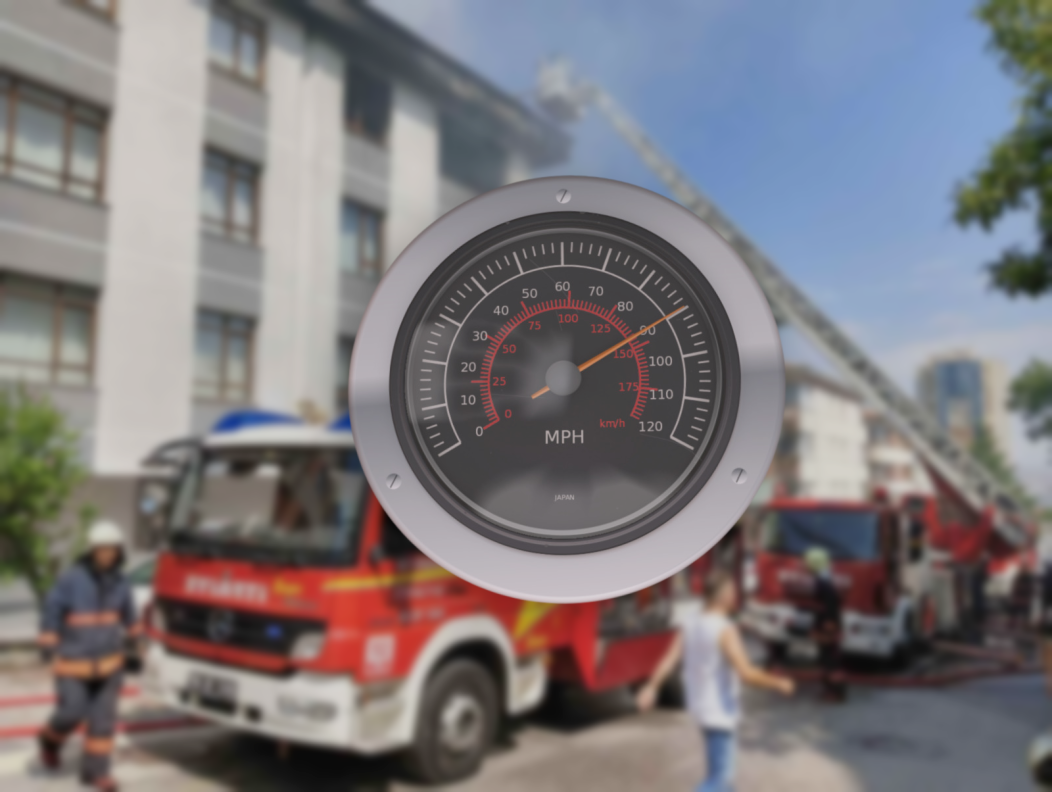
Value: {"value": 90, "unit": "mph"}
